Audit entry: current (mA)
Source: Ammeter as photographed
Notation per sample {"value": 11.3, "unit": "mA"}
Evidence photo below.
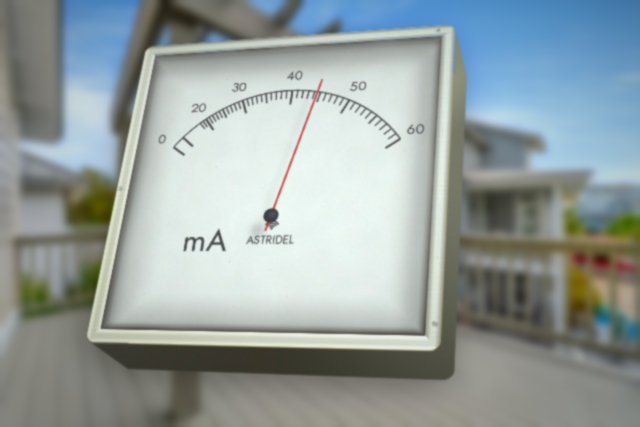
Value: {"value": 45, "unit": "mA"}
